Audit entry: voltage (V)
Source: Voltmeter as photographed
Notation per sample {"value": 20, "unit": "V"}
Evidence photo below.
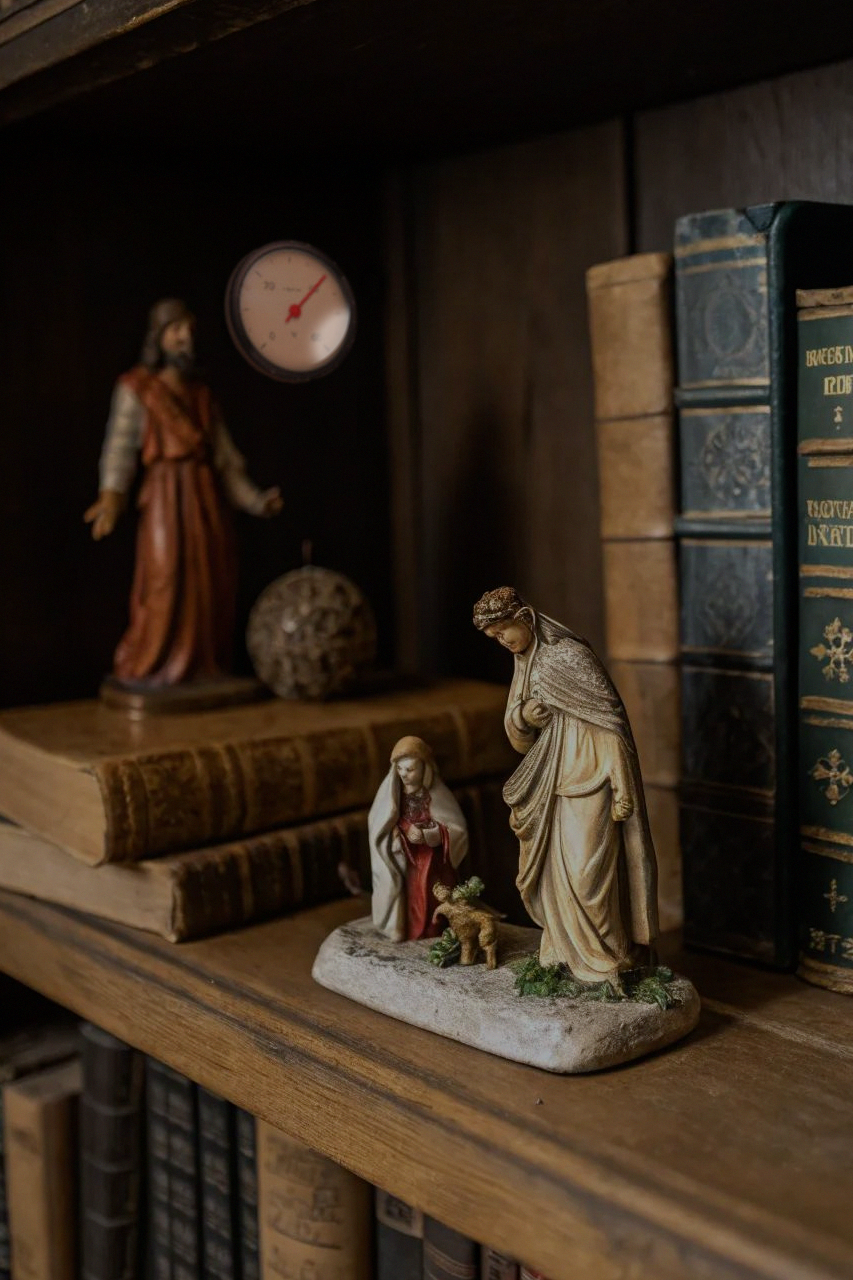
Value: {"value": 40, "unit": "V"}
